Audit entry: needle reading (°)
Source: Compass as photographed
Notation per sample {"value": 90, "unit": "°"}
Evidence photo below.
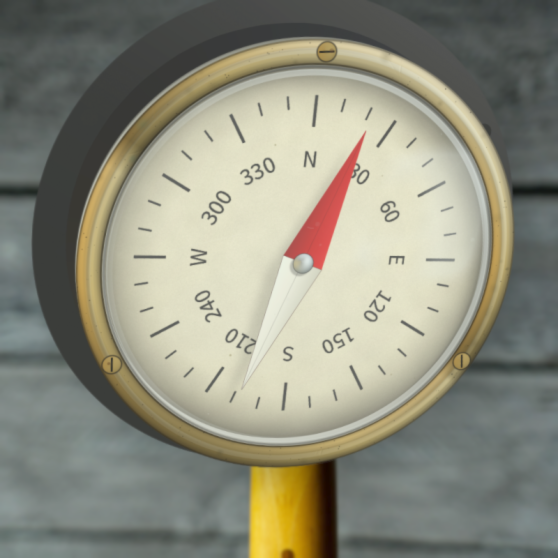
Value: {"value": 20, "unit": "°"}
